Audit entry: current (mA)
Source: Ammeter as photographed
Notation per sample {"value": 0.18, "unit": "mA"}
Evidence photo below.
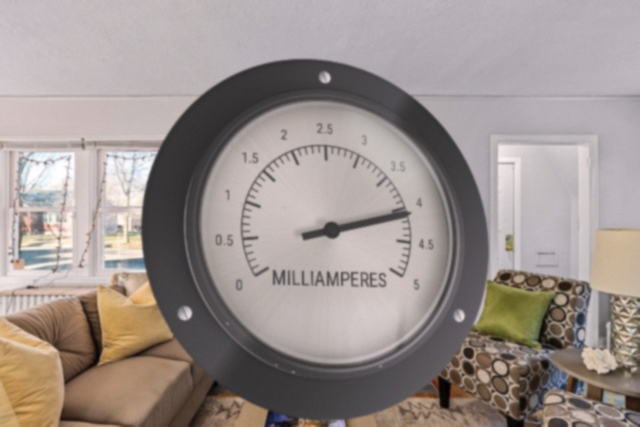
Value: {"value": 4.1, "unit": "mA"}
